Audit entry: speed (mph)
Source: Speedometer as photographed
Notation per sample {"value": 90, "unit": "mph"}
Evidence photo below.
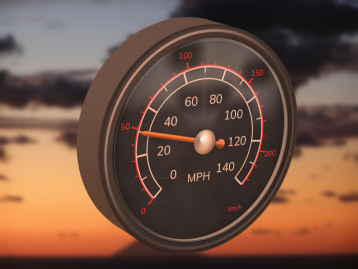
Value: {"value": 30, "unit": "mph"}
